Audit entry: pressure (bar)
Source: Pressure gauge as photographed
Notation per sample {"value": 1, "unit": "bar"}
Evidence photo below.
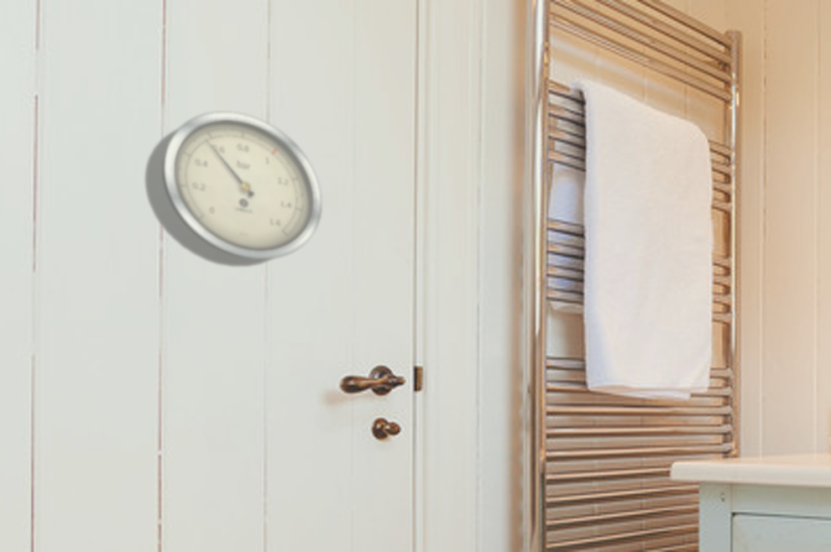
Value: {"value": 0.55, "unit": "bar"}
